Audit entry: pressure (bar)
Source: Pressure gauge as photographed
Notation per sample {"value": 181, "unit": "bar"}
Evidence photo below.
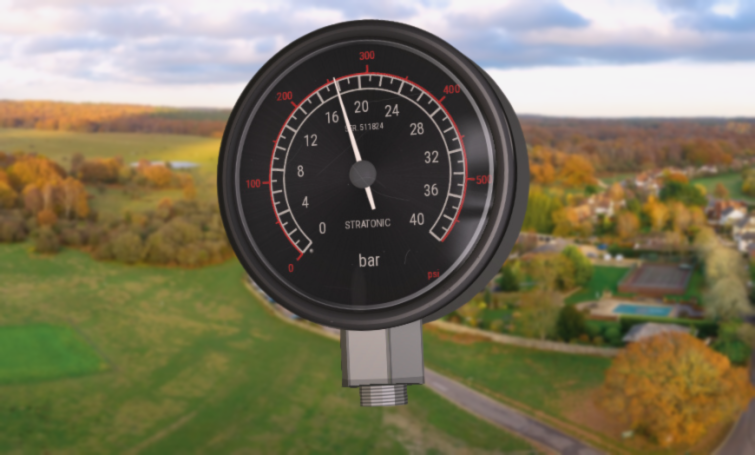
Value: {"value": 18, "unit": "bar"}
